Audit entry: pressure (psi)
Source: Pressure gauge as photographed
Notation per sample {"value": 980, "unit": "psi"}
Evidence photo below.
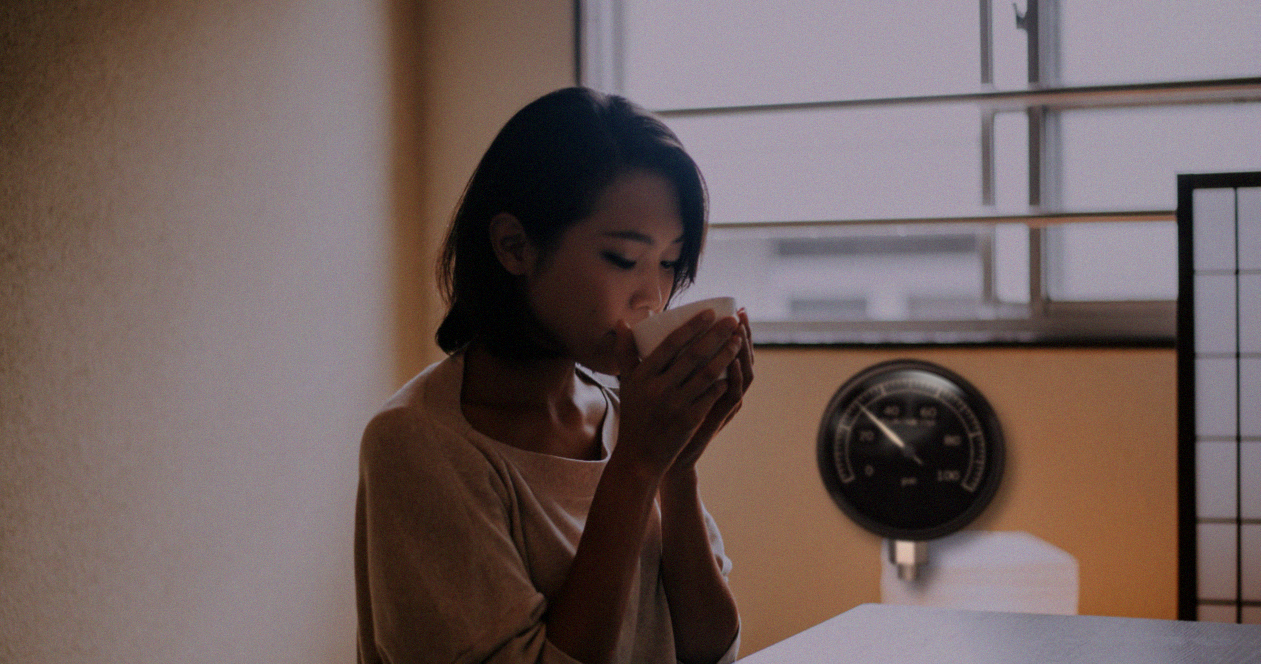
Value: {"value": 30, "unit": "psi"}
